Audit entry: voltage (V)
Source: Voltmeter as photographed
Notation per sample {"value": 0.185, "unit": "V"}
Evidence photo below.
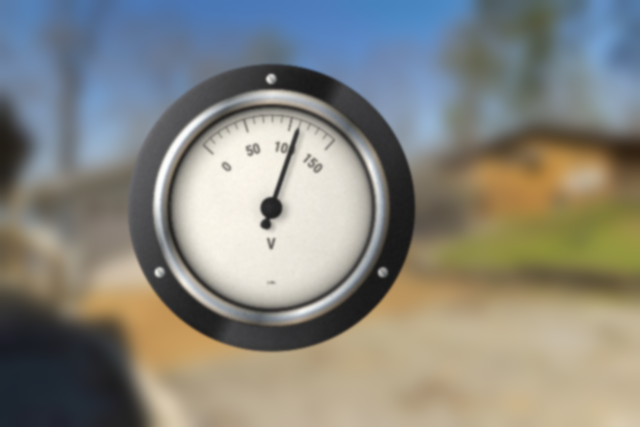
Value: {"value": 110, "unit": "V"}
